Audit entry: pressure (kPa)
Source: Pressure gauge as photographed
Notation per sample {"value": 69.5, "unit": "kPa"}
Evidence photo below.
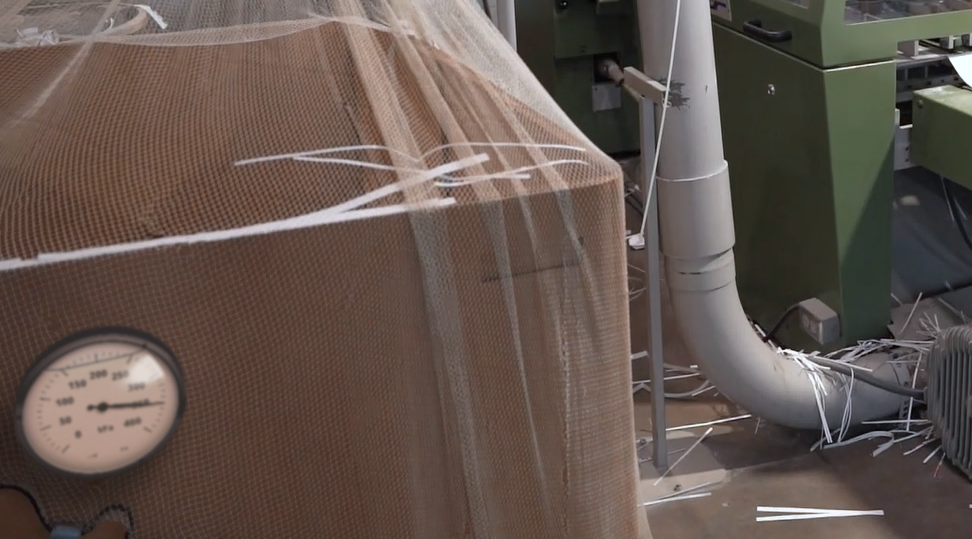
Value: {"value": 350, "unit": "kPa"}
